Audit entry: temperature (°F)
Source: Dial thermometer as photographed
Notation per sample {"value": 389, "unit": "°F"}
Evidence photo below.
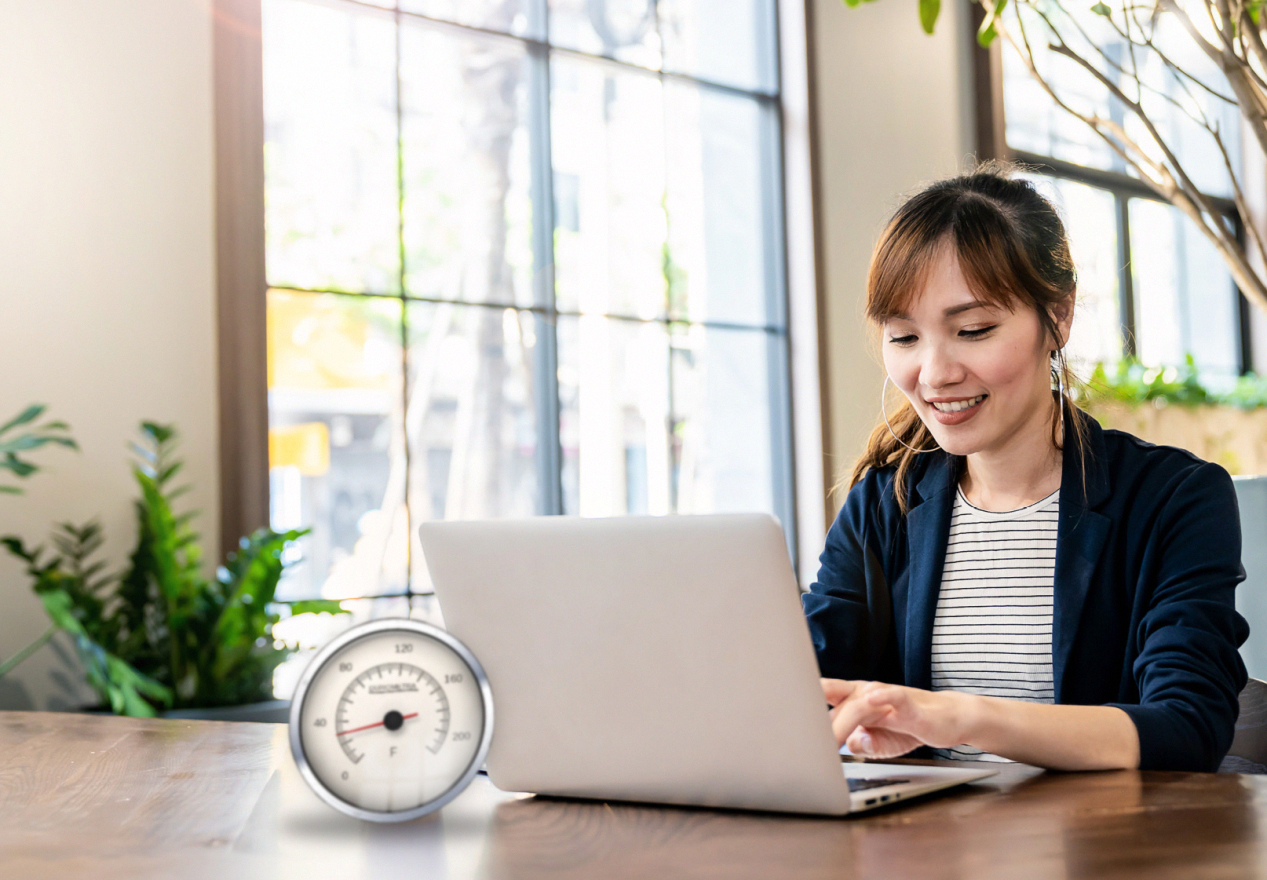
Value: {"value": 30, "unit": "°F"}
